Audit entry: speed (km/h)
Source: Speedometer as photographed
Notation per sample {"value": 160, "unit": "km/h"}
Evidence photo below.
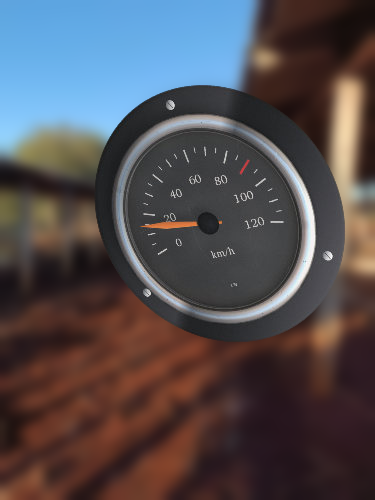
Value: {"value": 15, "unit": "km/h"}
